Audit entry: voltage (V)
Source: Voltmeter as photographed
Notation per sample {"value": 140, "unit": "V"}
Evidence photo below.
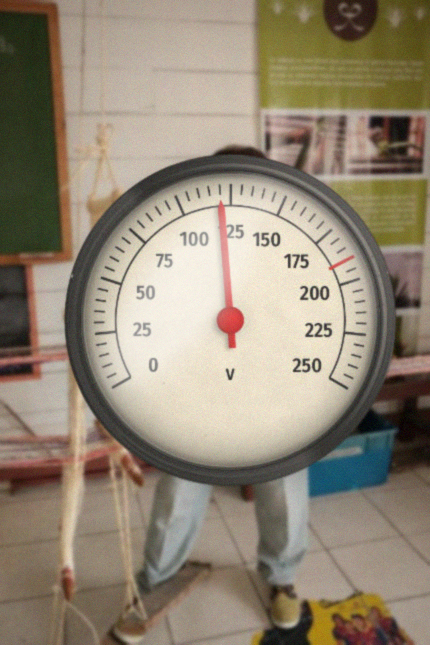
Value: {"value": 120, "unit": "V"}
